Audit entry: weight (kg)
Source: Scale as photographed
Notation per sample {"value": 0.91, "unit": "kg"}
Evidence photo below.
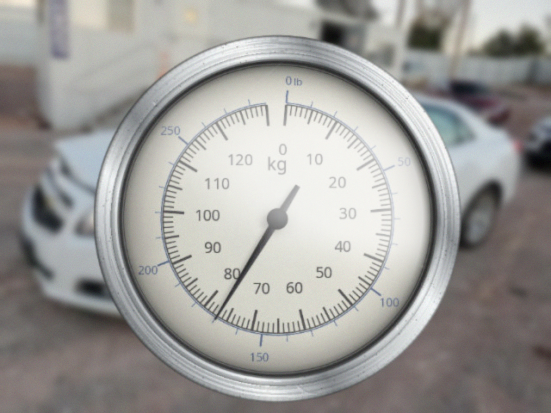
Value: {"value": 77, "unit": "kg"}
